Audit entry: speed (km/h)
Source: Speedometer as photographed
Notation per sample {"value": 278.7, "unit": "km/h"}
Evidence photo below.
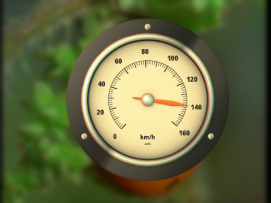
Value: {"value": 140, "unit": "km/h"}
